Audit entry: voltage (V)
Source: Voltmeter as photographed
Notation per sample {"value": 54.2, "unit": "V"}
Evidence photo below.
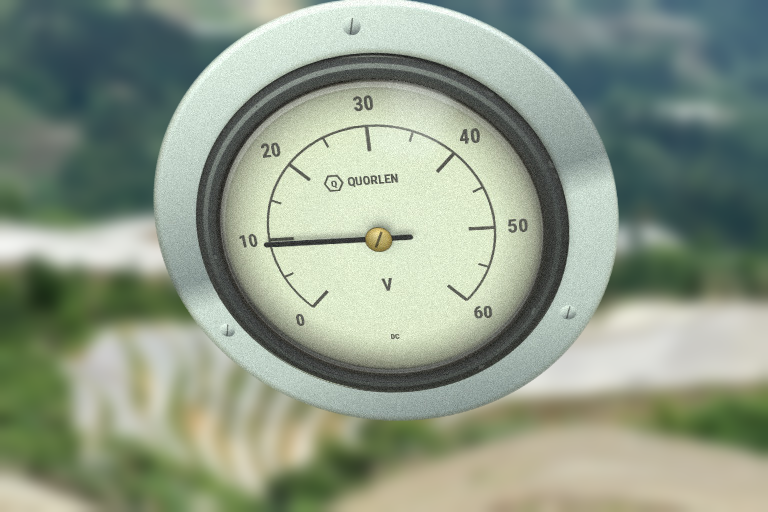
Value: {"value": 10, "unit": "V"}
